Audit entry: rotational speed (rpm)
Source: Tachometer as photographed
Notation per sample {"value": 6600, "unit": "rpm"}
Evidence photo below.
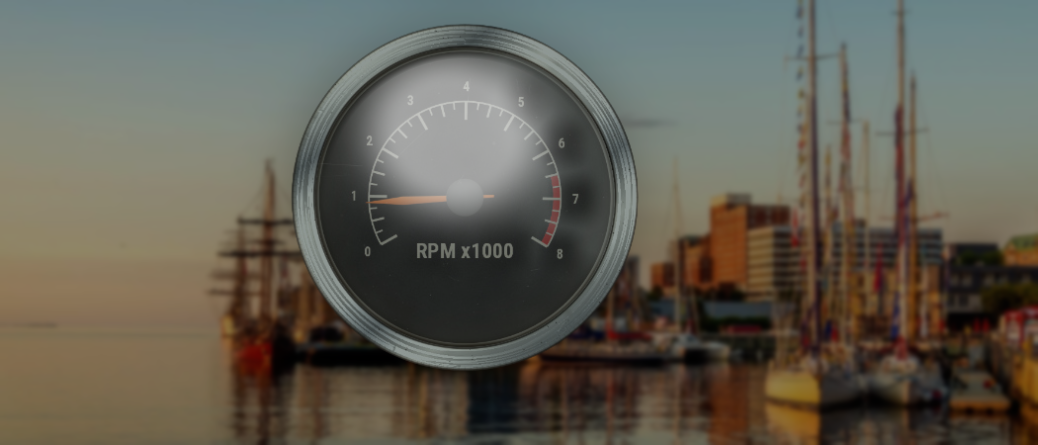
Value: {"value": 875, "unit": "rpm"}
